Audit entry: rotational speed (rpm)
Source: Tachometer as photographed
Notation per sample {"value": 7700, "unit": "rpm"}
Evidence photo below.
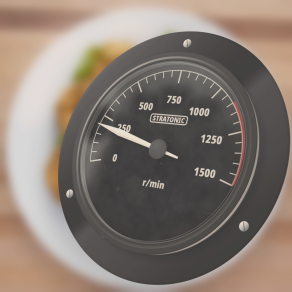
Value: {"value": 200, "unit": "rpm"}
